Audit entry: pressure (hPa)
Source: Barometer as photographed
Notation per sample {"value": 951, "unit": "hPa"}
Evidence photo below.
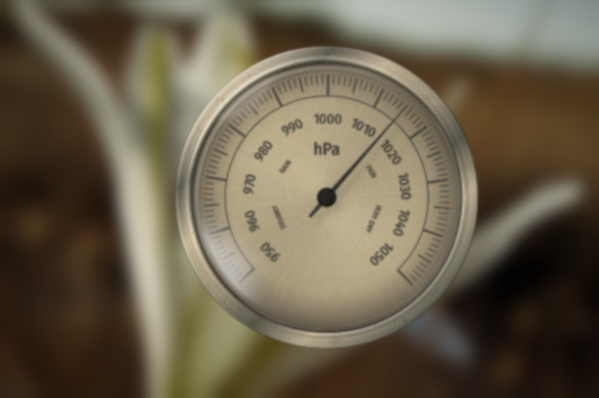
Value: {"value": 1015, "unit": "hPa"}
